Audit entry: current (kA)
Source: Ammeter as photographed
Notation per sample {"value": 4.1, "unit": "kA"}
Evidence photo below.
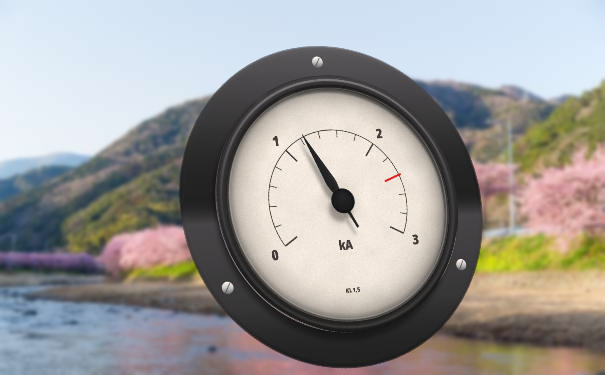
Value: {"value": 1.2, "unit": "kA"}
